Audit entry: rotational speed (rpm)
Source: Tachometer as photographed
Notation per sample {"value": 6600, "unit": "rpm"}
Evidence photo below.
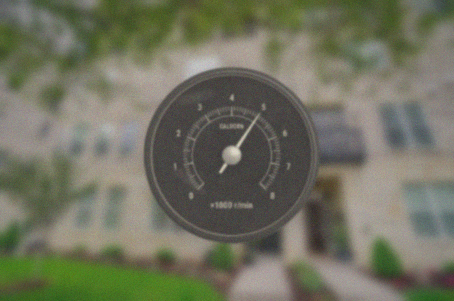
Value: {"value": 5000, "unit": "rpm"}
